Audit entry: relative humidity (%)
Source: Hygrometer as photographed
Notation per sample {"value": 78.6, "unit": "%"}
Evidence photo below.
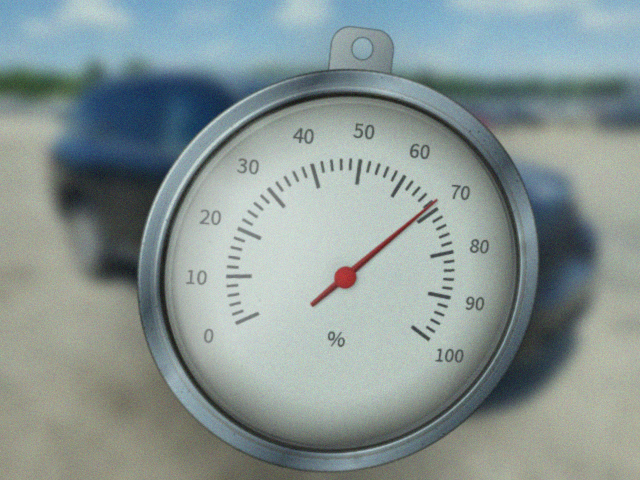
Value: {"value": 68, "unit": "%"}
